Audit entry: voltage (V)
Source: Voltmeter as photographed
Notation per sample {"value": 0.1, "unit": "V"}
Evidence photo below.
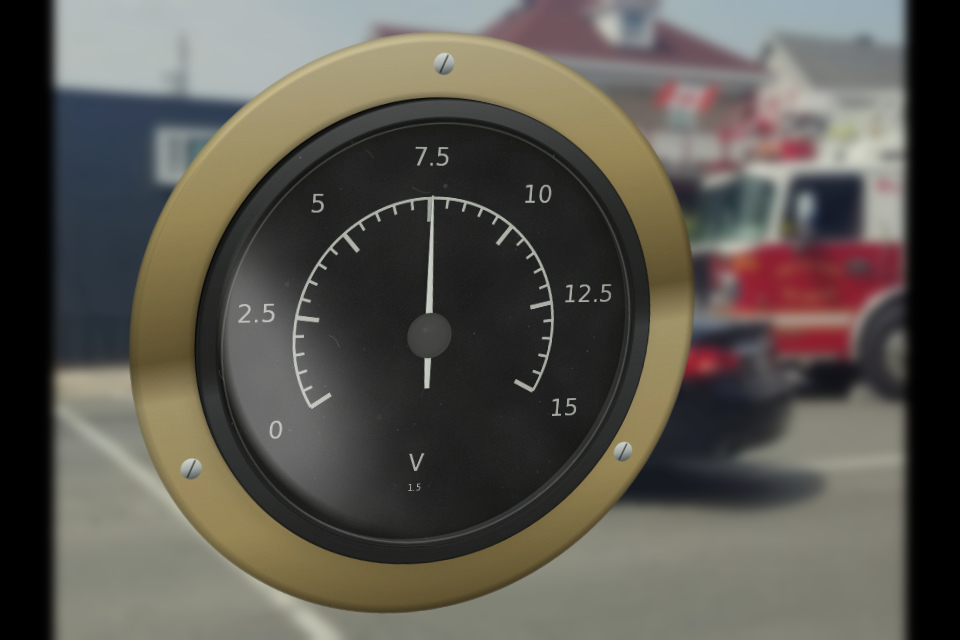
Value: {"value": 7.5, "unit": "V"}
